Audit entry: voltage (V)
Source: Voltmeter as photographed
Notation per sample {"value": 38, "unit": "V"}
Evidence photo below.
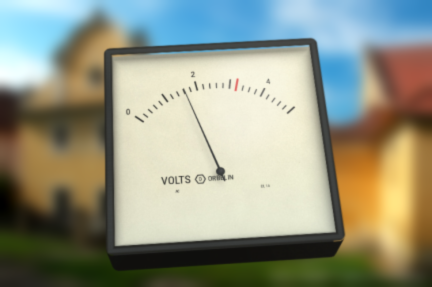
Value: {"value": 1.6, "unit": "V"}
